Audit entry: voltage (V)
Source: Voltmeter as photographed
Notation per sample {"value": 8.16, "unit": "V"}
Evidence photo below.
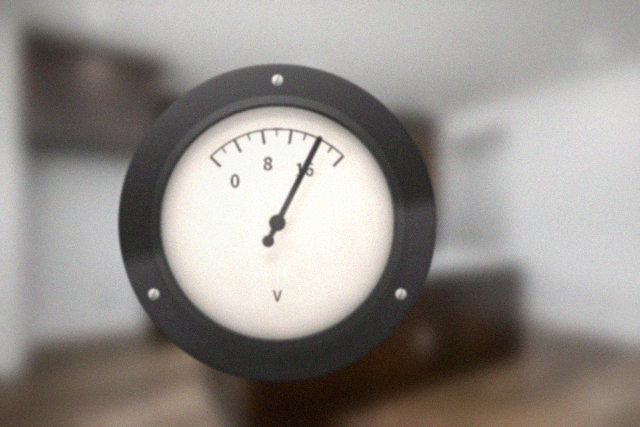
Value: {"value": 16, "unit": "V"}
